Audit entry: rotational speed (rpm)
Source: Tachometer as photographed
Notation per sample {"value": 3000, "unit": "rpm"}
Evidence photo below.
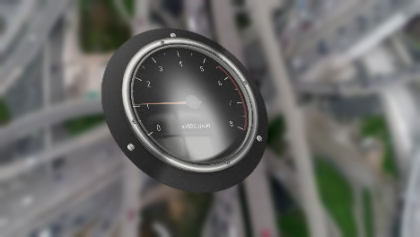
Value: {"value": 1000, "unit": "rpm"}
